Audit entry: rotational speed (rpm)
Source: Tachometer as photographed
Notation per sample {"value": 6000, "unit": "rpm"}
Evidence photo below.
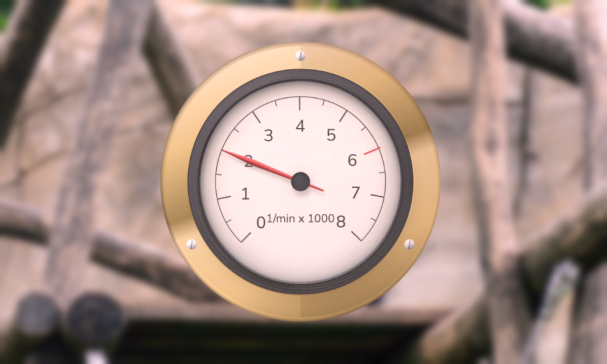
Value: {"value": 2000, "unit": "rpm"}
